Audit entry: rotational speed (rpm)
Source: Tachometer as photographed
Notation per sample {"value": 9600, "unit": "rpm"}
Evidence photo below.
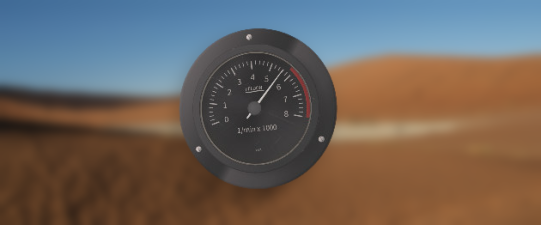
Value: {"value": 5600, "unit": "rpm"}
